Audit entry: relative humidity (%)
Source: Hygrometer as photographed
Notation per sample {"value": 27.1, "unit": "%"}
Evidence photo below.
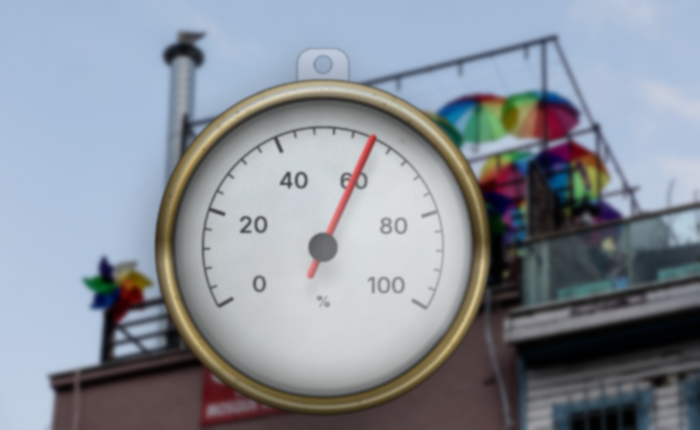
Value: {"value": 60, "unit": "%"}
